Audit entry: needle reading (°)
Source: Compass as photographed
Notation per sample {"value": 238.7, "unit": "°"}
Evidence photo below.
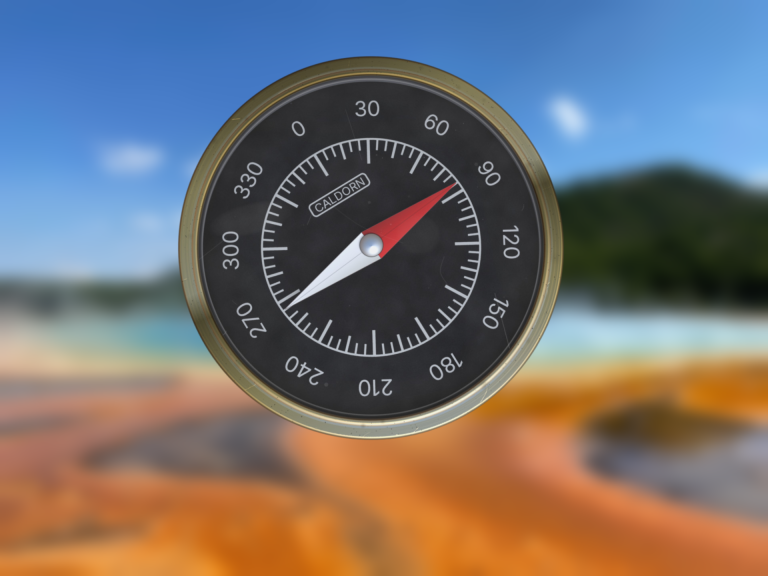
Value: {"value": 85, "unit": "°"}
